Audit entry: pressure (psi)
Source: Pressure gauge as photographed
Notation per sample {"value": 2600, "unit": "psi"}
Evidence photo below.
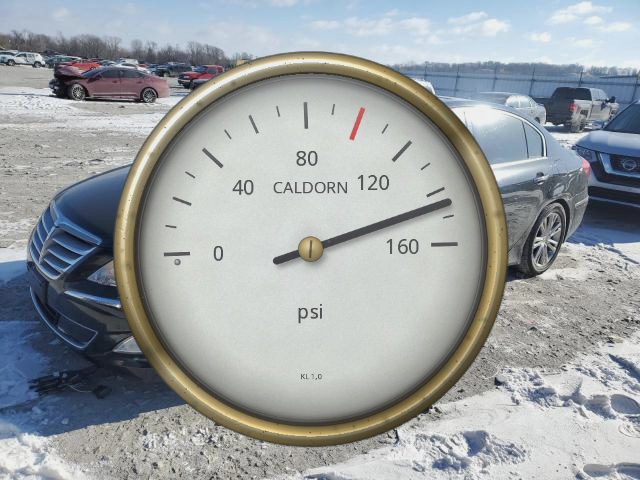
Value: {"value": 145, "unit": "psi"}
